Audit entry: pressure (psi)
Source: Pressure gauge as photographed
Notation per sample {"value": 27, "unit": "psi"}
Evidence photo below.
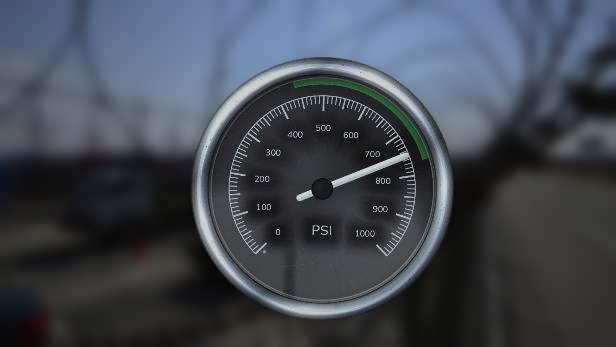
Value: {"value": 750, "unit": "psi"}
